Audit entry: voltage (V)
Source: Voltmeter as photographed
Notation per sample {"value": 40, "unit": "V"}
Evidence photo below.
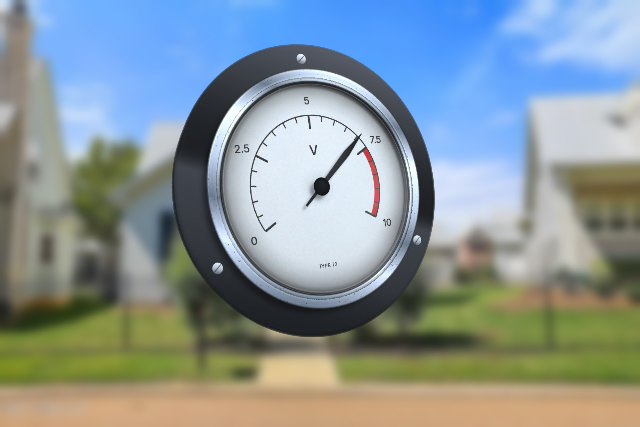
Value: {"value": 7, "unit": "V"}
